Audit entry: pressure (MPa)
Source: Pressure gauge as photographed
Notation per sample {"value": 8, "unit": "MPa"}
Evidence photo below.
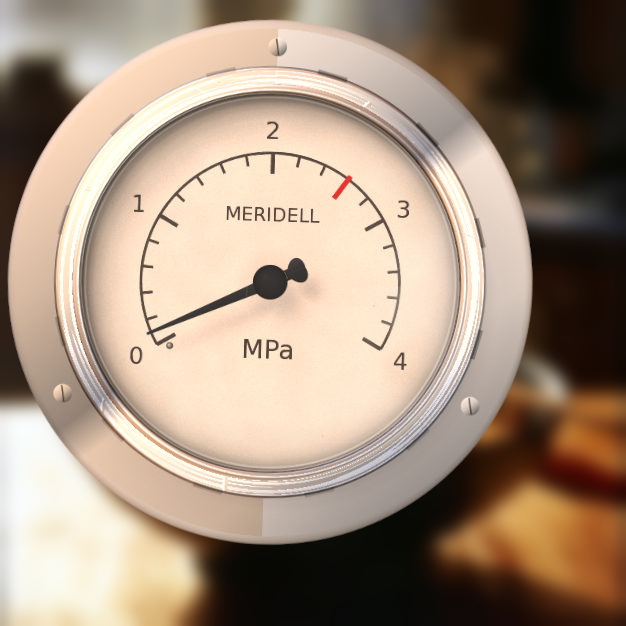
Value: {"value": 0.1, "unit": "MPa"}
